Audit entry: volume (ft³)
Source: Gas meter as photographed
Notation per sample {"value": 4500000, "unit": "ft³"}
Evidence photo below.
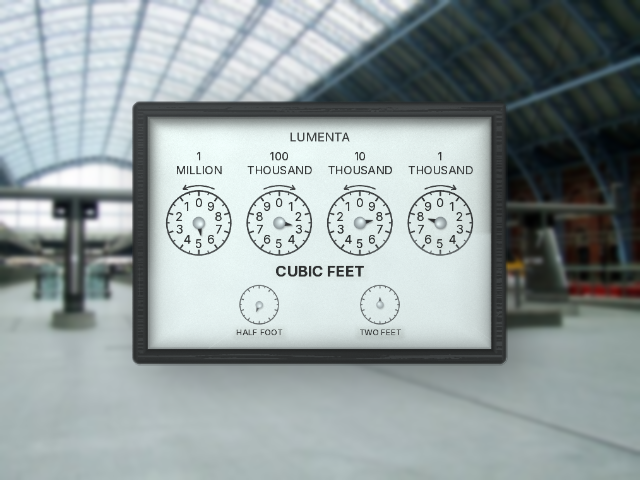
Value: {"value": 527800, "unit": "ft³"}
